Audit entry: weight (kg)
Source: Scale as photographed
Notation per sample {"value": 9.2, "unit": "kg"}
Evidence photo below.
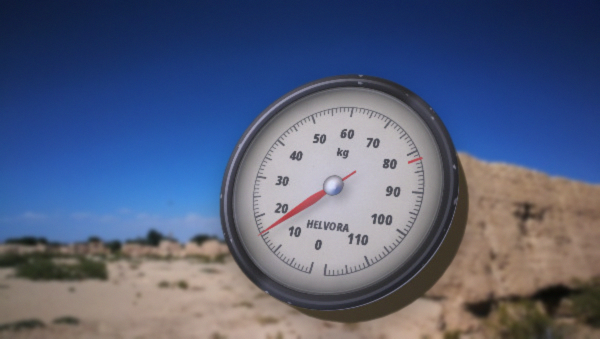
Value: {"value": 15, "unit": "kg"}
